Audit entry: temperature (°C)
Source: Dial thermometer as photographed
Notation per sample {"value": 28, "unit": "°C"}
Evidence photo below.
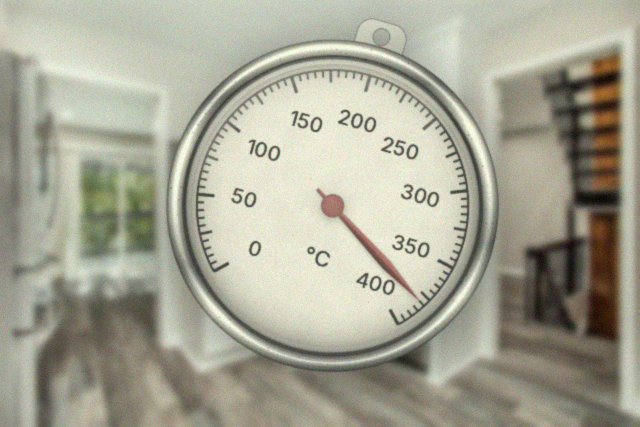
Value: {"value": 380, "unit": "°C"}
